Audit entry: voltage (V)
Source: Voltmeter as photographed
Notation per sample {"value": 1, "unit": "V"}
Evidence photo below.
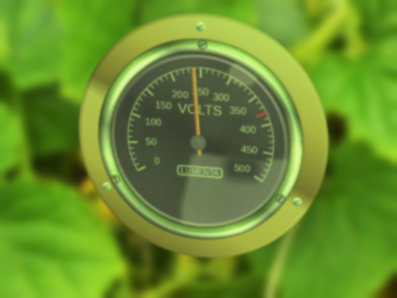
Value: {"value": 240, "unit": "V"}
